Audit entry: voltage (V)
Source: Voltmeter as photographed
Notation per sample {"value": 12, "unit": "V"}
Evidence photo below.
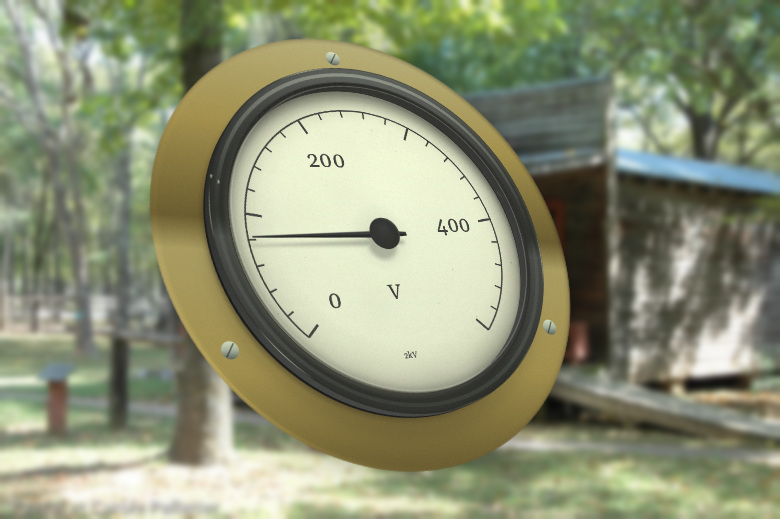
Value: {"value": 80, "unit": "V"}
